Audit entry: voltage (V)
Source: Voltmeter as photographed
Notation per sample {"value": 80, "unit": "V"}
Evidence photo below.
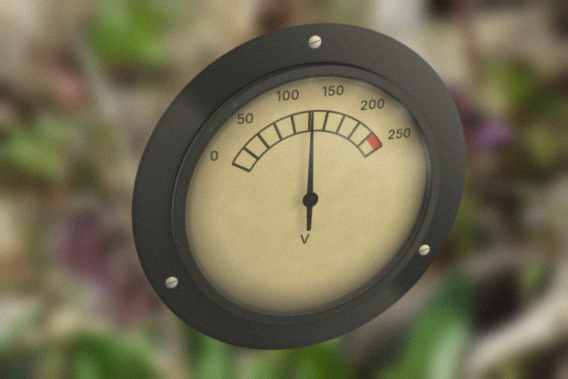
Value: {"value": 125, "unit": "V"}
